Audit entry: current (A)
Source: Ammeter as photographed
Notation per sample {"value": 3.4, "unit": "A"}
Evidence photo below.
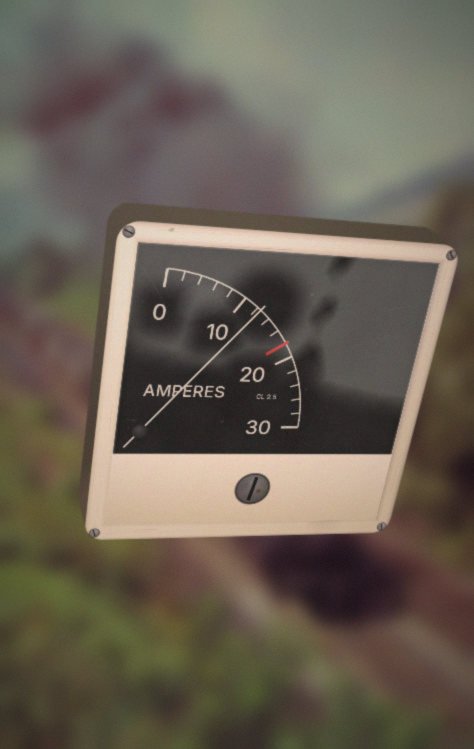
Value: {"value": 12, "unit": "A"}
